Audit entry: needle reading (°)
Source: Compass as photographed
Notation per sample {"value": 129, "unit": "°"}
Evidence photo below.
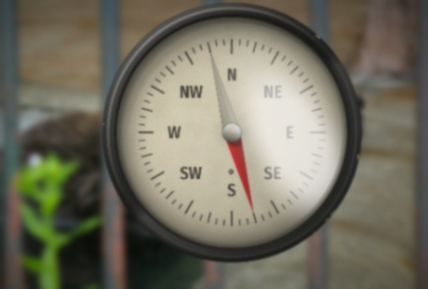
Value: {"value": 165, "unit": "°"}
